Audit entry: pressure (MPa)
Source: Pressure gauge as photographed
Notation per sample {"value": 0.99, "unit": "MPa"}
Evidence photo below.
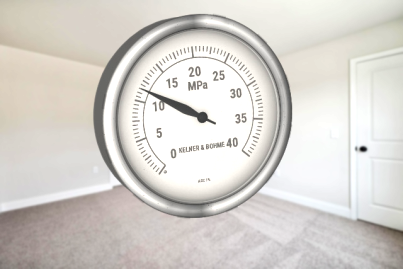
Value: {"value": 11.5, "unit": "MPa"}
